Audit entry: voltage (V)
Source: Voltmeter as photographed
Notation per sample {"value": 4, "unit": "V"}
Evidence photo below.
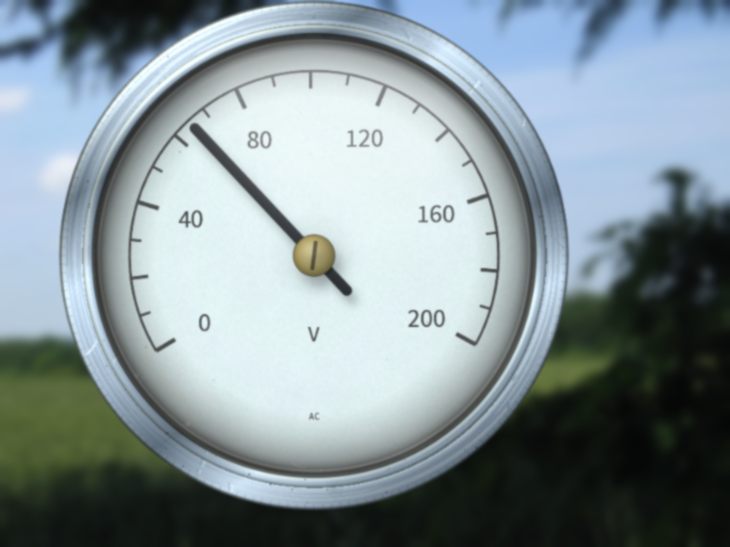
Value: {"value": 65, "unit": "V"}
